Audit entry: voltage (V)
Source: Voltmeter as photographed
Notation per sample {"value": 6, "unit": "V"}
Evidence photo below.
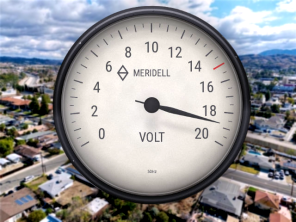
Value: {"value": 18.75, "unit": "V"}
